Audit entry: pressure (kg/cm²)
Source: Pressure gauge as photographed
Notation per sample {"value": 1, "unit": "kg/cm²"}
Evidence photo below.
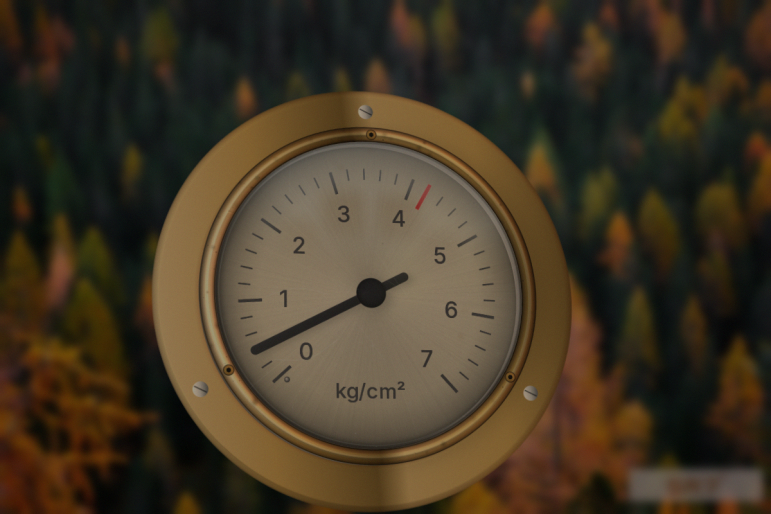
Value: {"value": 0.4, "unit": "kg/cm²"}
